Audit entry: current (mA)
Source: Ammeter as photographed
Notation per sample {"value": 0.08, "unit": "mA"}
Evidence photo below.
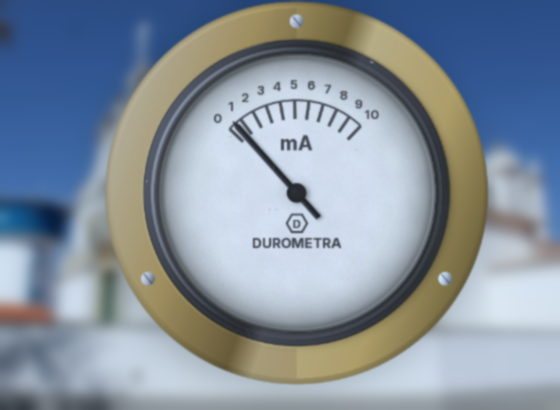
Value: {"value": 0.5, "unit": "mA"}
